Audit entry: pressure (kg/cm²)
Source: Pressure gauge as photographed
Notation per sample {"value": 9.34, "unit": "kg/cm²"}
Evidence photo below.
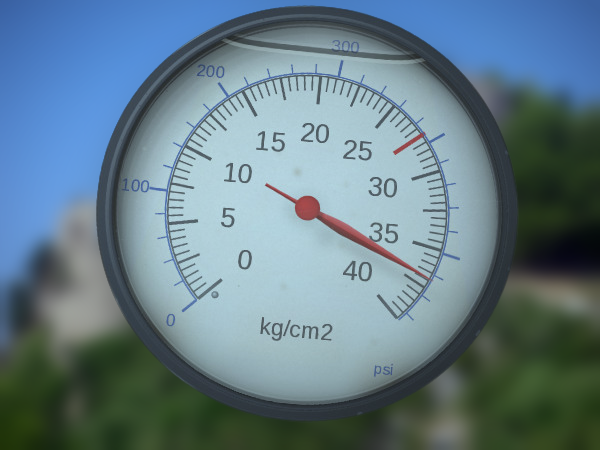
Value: {"value": 37, "unit": "kg/cm²"}
